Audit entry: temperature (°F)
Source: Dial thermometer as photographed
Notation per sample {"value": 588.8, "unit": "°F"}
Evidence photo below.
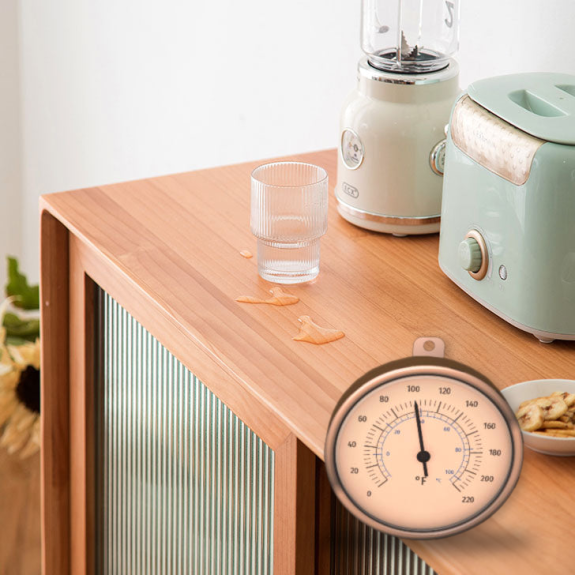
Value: {"value": 100, "unit": "°F"}
